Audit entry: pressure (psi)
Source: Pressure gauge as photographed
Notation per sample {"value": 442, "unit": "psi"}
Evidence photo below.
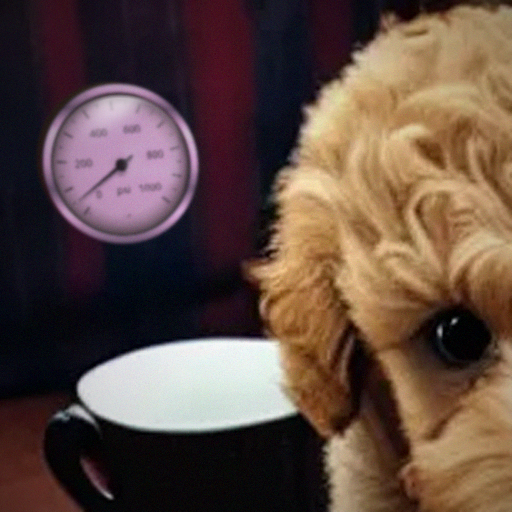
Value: {"value": 50, "unit": "psi"}
